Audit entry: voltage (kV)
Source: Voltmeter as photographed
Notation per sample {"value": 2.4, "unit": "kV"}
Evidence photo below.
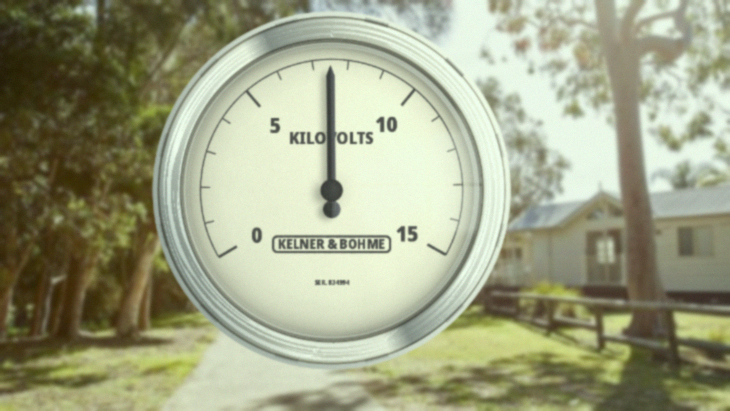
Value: {"value": 7.5, "unit": "kV"}
